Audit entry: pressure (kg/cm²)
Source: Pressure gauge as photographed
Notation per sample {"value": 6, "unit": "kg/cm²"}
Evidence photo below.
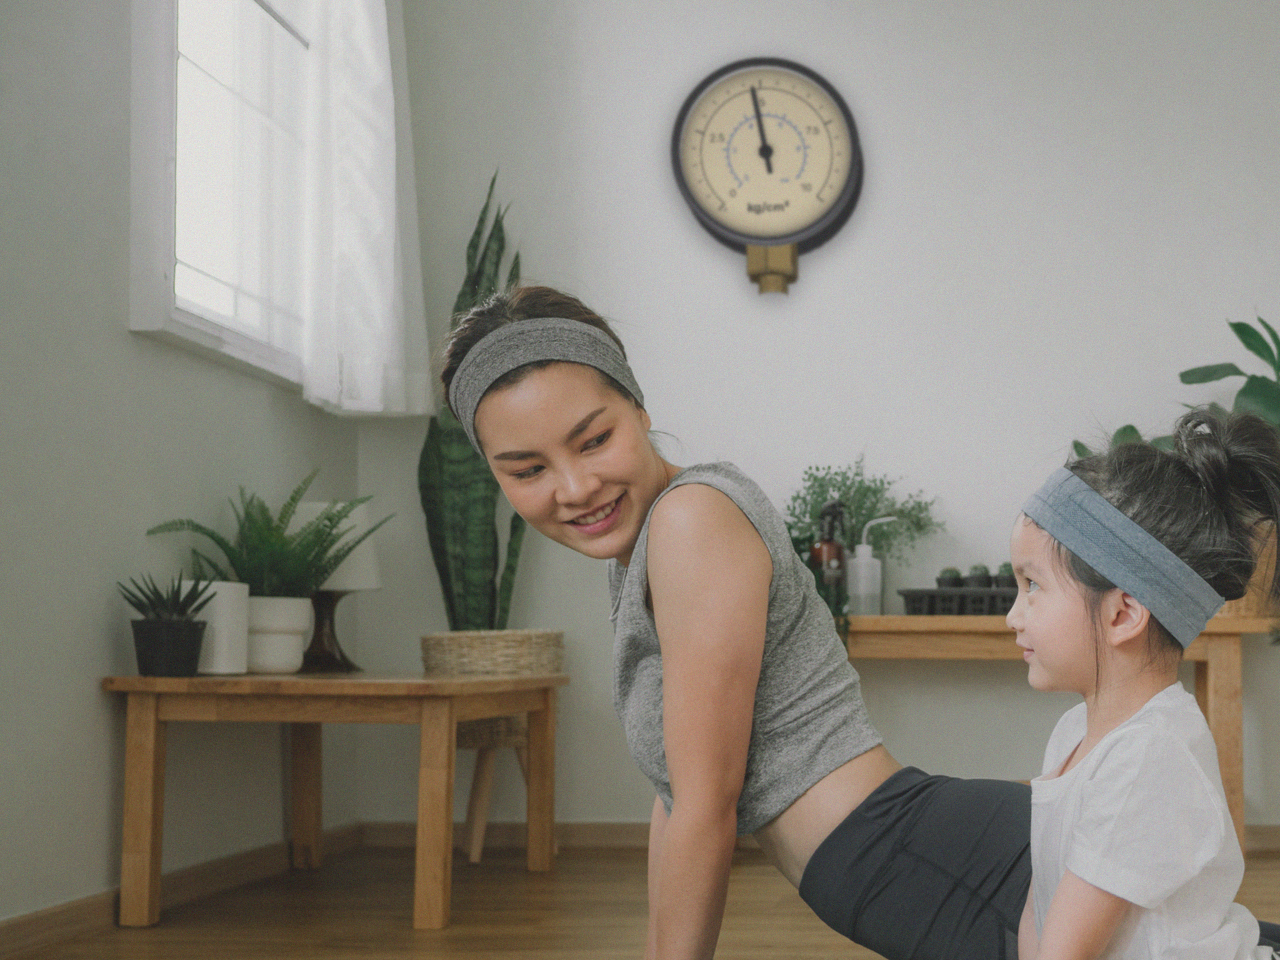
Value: {"value": 4.75, "unit": "kg/cm²"}
